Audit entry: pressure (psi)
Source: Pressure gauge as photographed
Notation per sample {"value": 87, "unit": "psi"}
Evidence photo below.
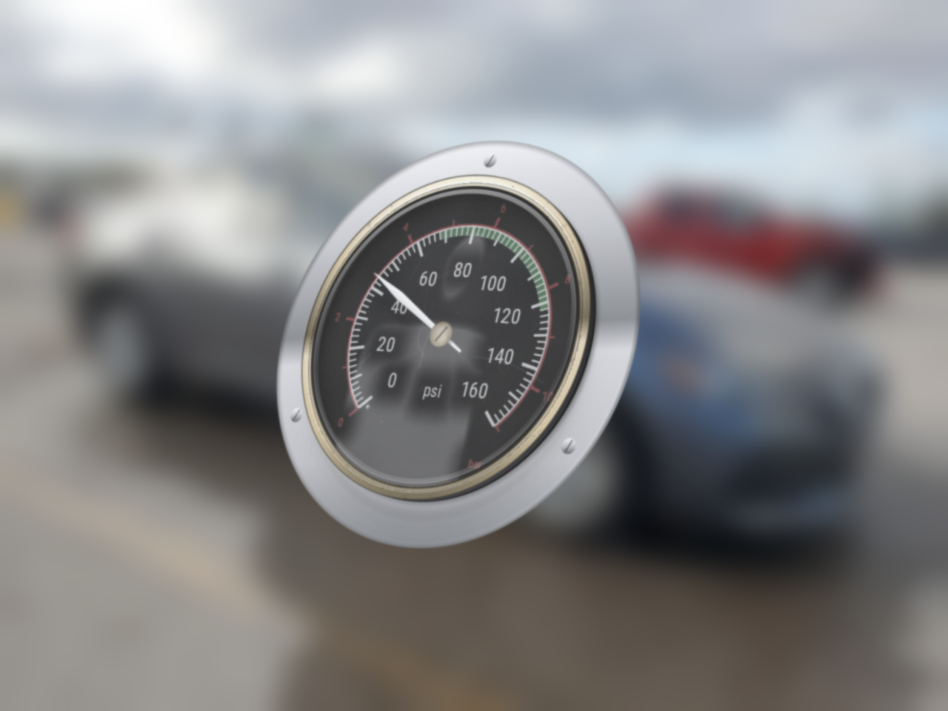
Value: {"value": 44, "unit": "psi"}
